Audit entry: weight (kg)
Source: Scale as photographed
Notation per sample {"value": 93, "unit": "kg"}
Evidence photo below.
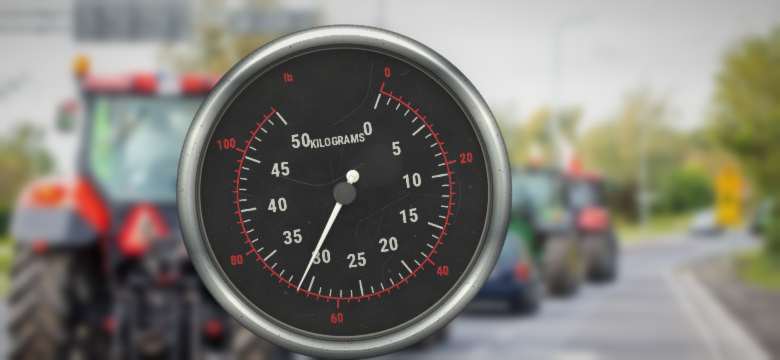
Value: {"value": 31, "unit": "kg"}
